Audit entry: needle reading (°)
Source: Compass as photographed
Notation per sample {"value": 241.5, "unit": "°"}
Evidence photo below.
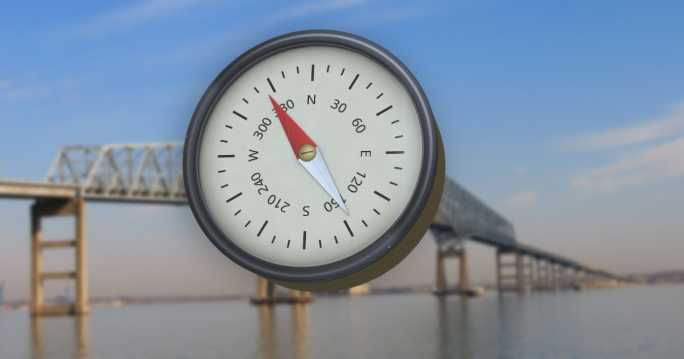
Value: {"value": 325, "unit": "°"}
